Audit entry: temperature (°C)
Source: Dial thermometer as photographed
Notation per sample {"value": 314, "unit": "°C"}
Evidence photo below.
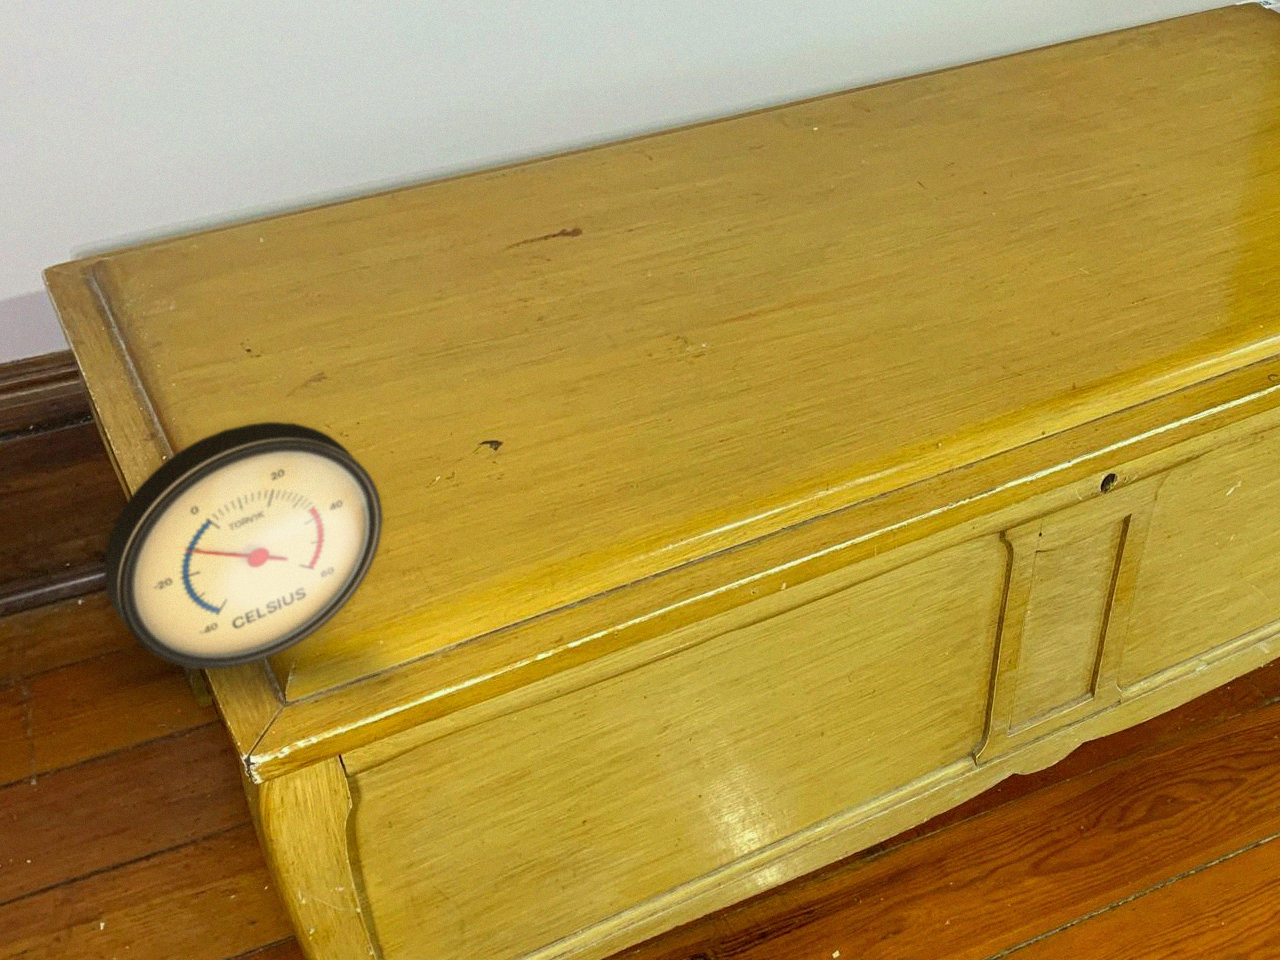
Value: {"value": -10, "unit": "°C"}
